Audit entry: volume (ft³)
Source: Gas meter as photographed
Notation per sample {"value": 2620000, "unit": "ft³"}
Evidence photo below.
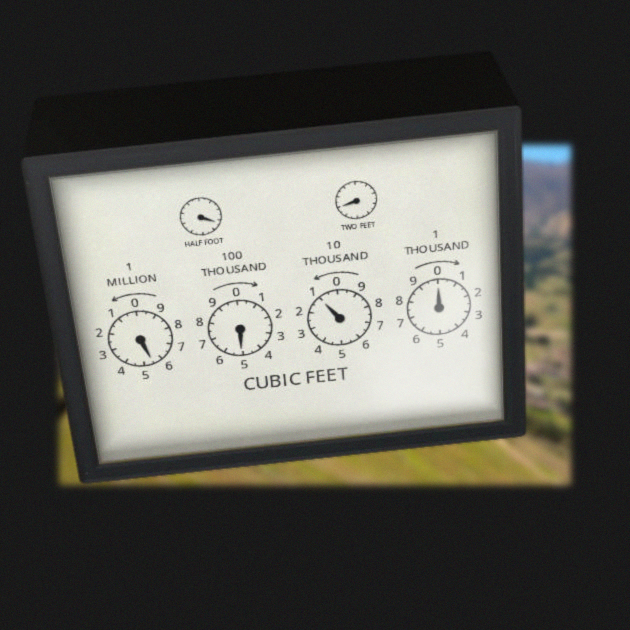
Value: {"value": 551000, "unit": "ft³"}
